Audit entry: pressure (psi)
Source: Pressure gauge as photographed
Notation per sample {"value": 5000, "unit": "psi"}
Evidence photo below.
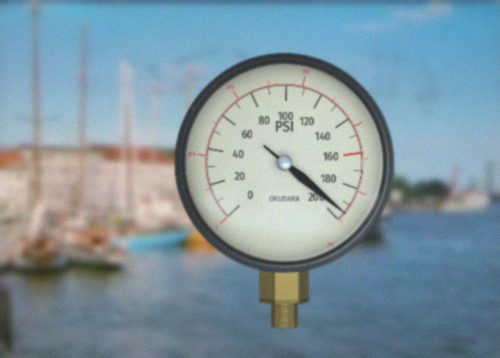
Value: {"value": 195, "unit": "psi"}
